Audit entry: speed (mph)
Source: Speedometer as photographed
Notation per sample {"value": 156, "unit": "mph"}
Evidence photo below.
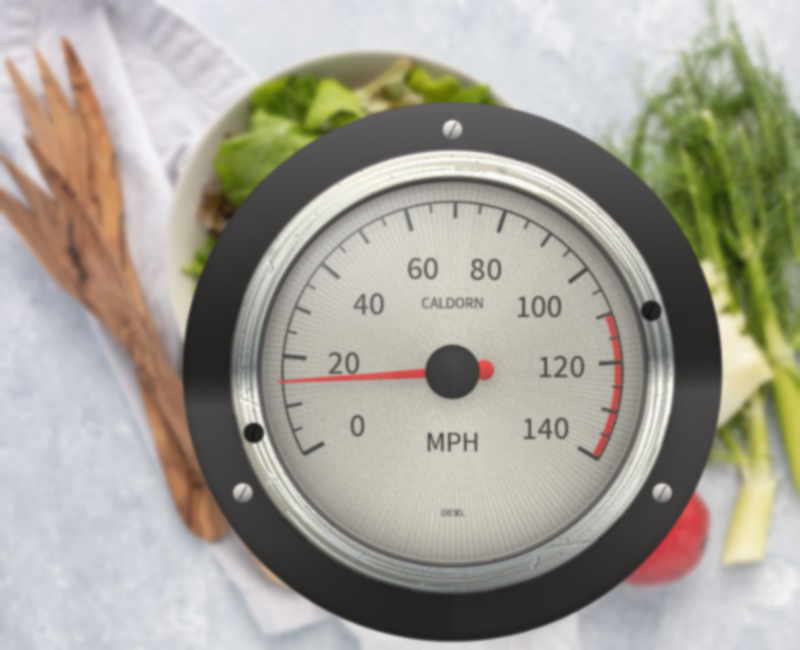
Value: {"value": 15, "unit": "mph"}
